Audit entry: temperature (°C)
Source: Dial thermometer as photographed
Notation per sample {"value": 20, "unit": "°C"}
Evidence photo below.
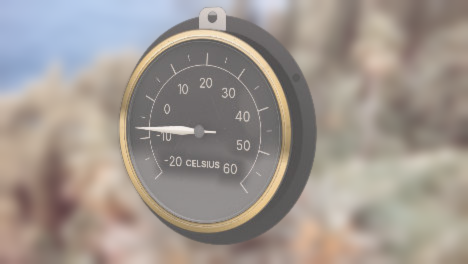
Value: {"value": -7.5, "unit": "°C"}
